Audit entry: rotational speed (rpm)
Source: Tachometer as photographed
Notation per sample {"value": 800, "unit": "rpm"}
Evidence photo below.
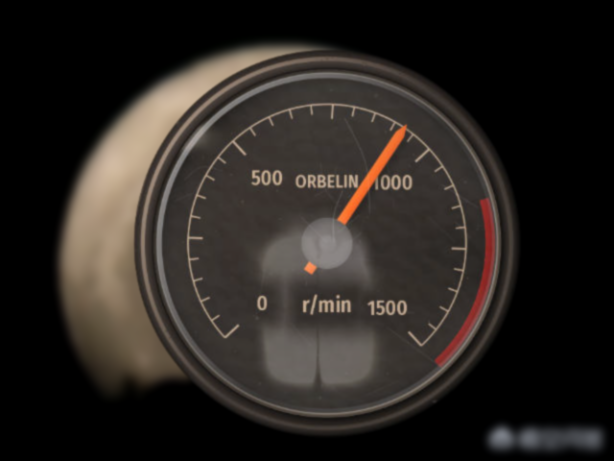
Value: {"value": 925, "unit": "rpm"}
